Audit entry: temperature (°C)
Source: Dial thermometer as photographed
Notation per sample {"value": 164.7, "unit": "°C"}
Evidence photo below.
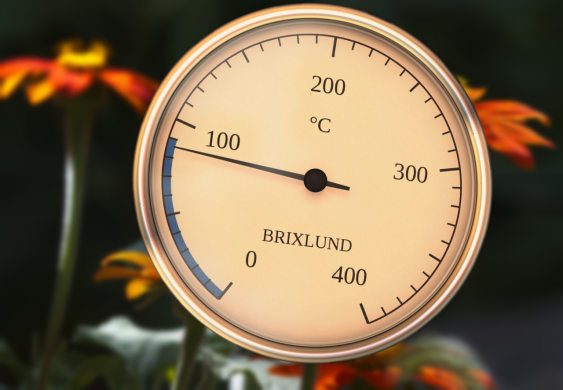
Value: {"value": 85, "unit": "°C"}
